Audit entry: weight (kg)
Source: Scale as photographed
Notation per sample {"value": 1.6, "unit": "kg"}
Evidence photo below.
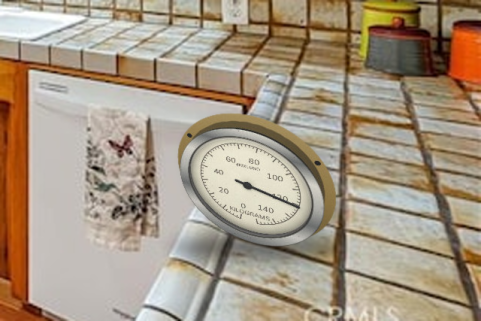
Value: {"value": 120, "unit": "kg"}
